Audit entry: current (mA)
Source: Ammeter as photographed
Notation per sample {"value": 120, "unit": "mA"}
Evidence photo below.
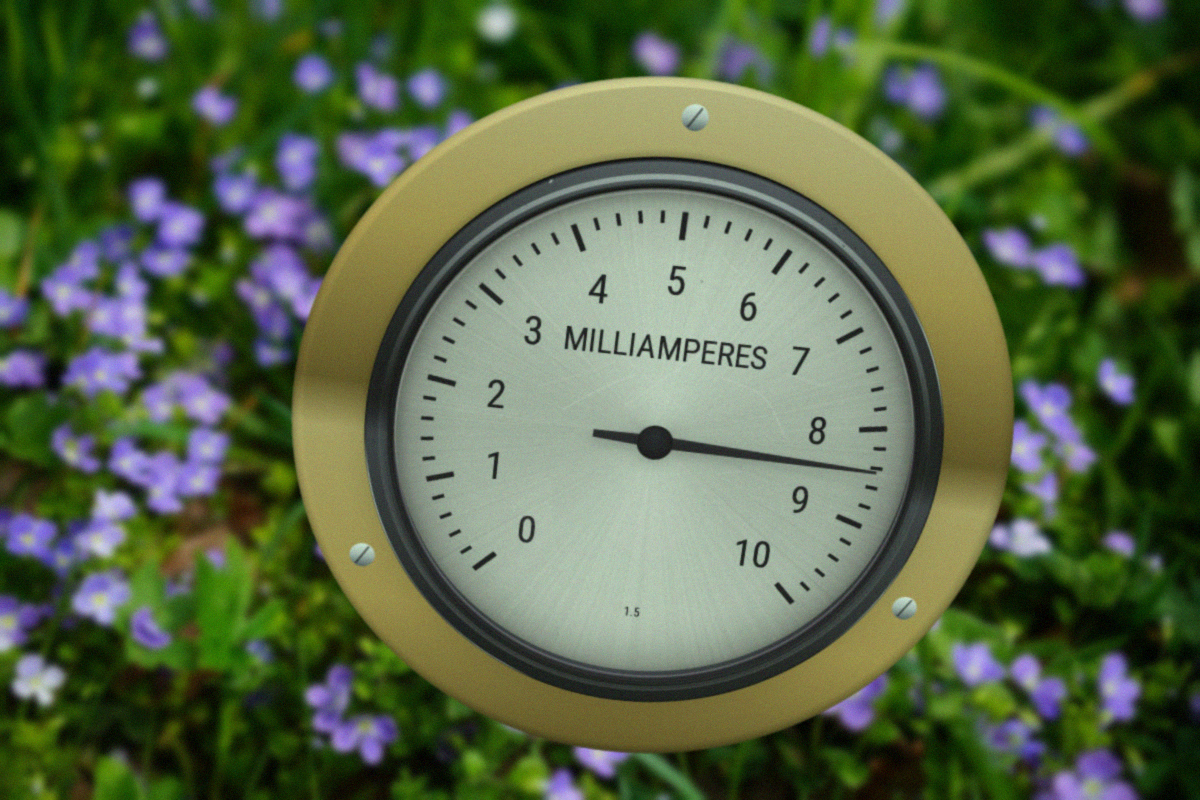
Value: {"value": 8.4, "unit": "mA"}
